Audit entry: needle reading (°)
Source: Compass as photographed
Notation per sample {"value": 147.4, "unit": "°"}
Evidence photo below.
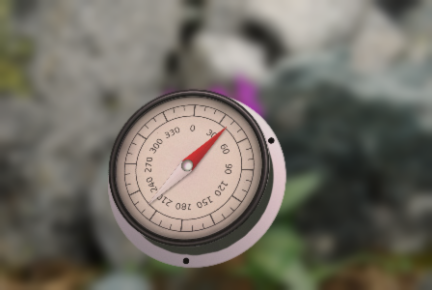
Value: {"value": 40, "unit": "°"}
